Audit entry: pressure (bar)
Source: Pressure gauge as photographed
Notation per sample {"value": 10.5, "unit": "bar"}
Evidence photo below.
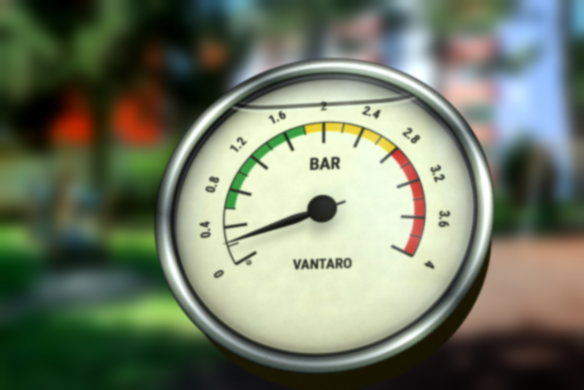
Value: {"value": 0.2, "unit": "bar"}
